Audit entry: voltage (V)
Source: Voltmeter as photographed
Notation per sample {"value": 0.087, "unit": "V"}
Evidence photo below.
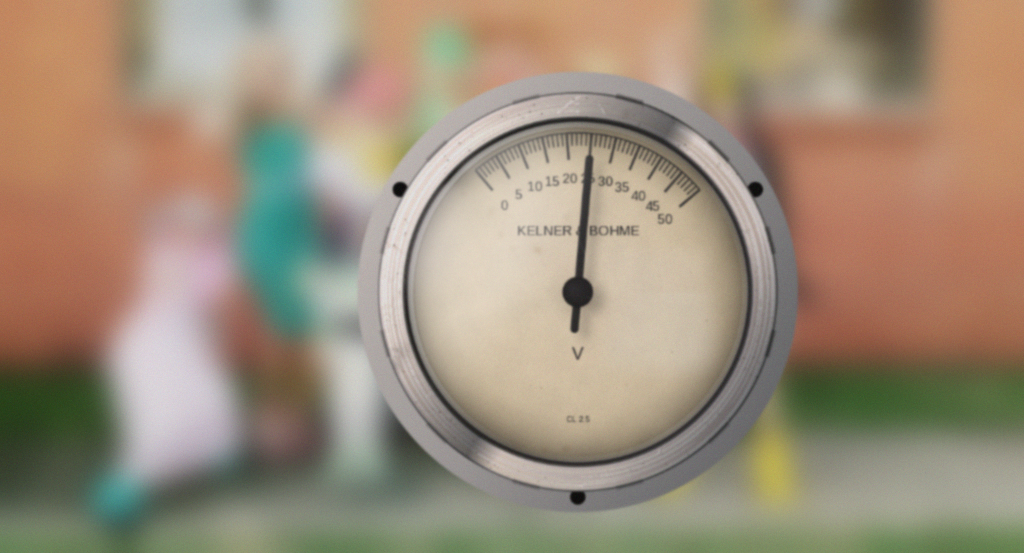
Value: {"value": 25, "unit": "V"}
